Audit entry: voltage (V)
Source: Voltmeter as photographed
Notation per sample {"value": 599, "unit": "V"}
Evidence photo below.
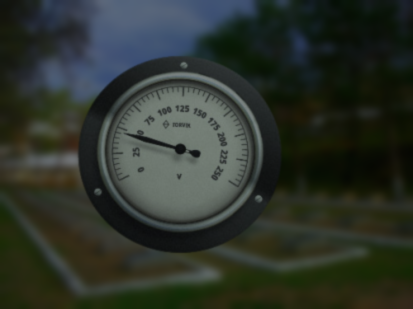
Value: {"value": 45, "unit": "V"}
